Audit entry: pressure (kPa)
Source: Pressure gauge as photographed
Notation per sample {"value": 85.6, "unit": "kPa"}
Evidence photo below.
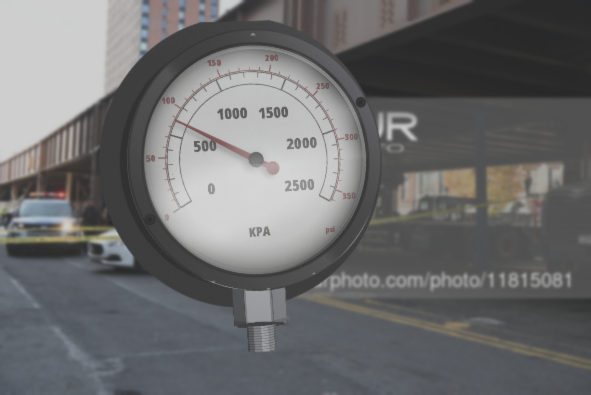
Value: {"value": 600, "unit": "kPa"}
